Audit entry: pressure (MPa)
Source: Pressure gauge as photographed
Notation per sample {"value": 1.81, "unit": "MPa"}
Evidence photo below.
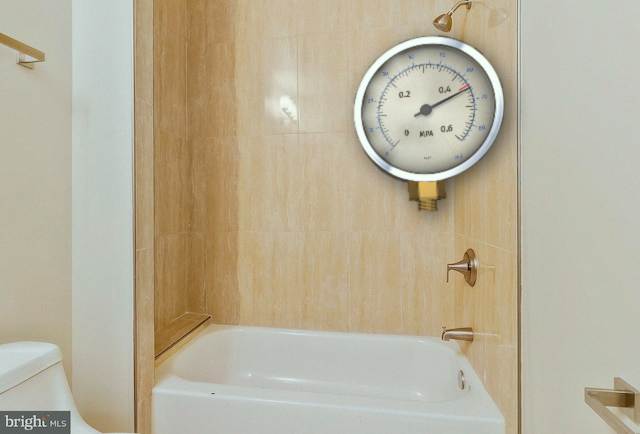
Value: {"value": 0.45, "unit": "MPa"}
